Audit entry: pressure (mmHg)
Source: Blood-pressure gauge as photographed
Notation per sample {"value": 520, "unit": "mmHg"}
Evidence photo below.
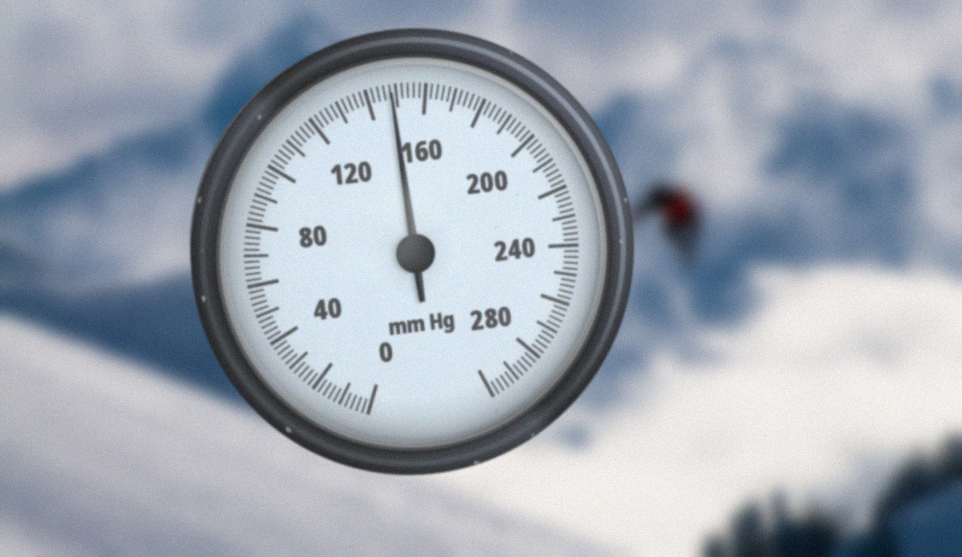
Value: {"value": 148, "unit": "mmHg"}
